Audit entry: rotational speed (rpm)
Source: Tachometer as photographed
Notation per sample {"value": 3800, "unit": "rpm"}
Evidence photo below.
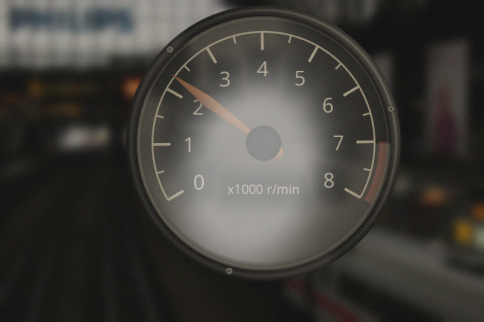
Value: {"value": 2250, "unit": "rpm"}
